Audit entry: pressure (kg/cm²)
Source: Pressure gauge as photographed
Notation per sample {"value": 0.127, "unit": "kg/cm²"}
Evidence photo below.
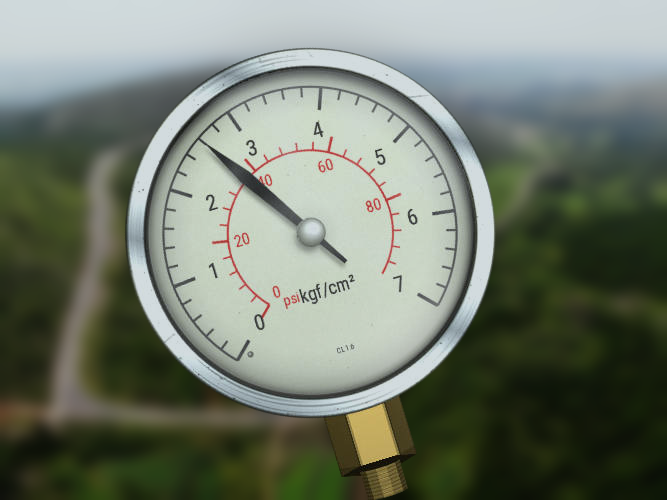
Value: {"value": 2.6, "unit": "kg/cm²"}
